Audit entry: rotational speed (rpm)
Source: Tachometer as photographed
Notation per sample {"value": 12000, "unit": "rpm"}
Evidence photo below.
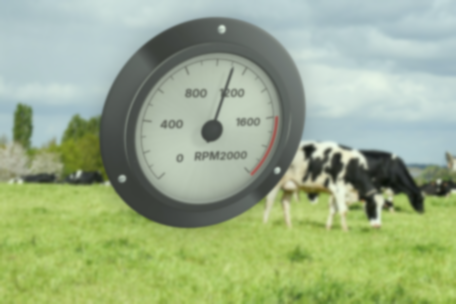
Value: {"value": 1100, "unit": "rpm"}
